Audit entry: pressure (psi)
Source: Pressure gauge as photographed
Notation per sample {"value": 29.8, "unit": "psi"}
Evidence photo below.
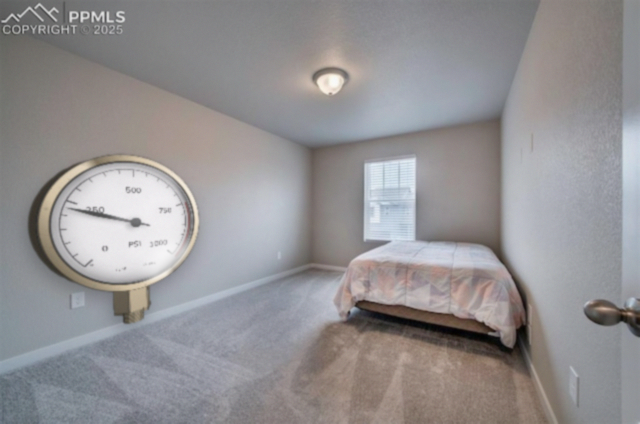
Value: {"value": 225, "unit": "psi"}
